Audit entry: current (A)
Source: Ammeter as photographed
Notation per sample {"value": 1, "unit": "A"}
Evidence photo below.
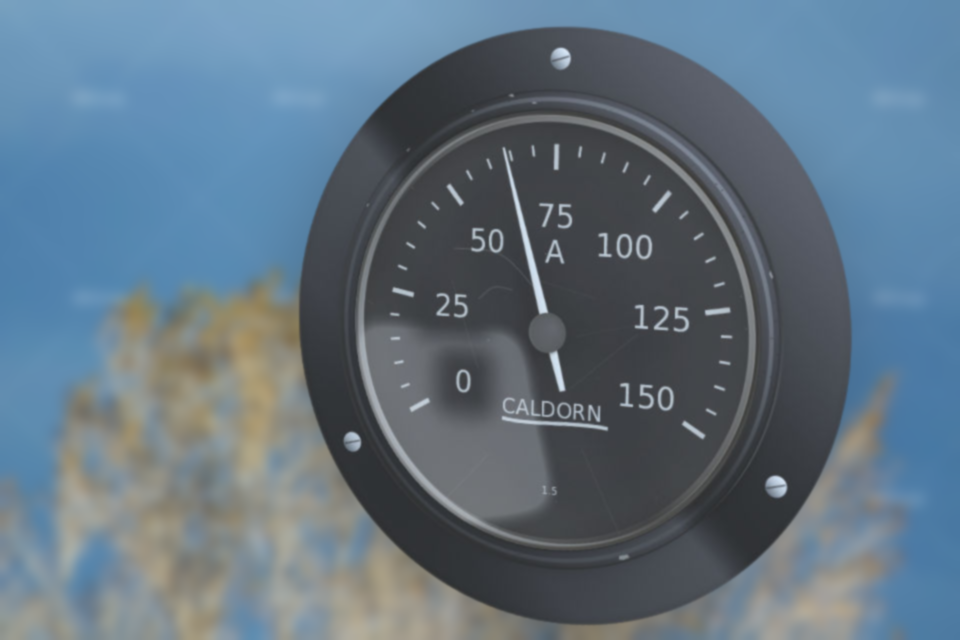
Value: {"value": 65, "unit": "A"}
